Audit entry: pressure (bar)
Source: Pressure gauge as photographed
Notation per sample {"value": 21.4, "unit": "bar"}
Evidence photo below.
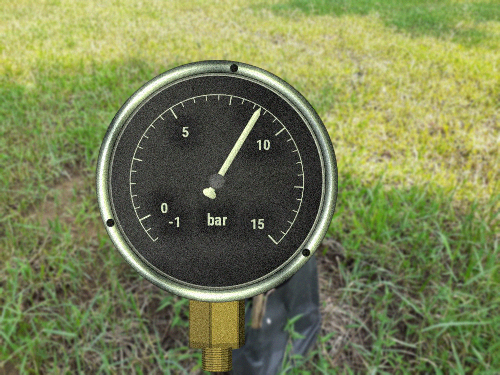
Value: {"value": 8.75, "unit": "bar"}
